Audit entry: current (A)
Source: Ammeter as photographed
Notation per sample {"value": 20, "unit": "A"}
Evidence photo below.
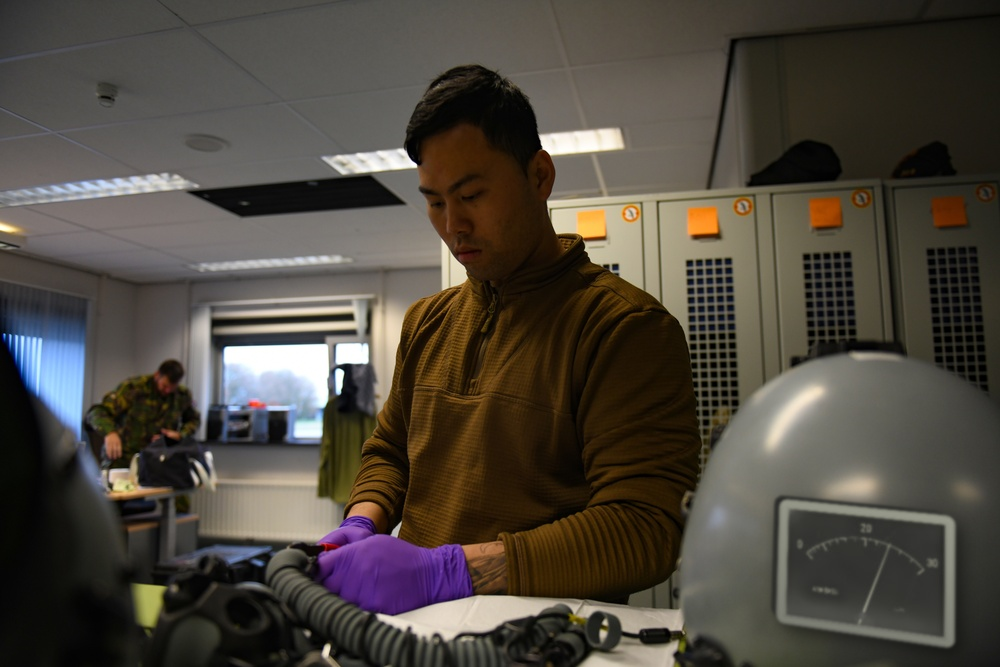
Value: {"value": 24, "unit": "A"}
